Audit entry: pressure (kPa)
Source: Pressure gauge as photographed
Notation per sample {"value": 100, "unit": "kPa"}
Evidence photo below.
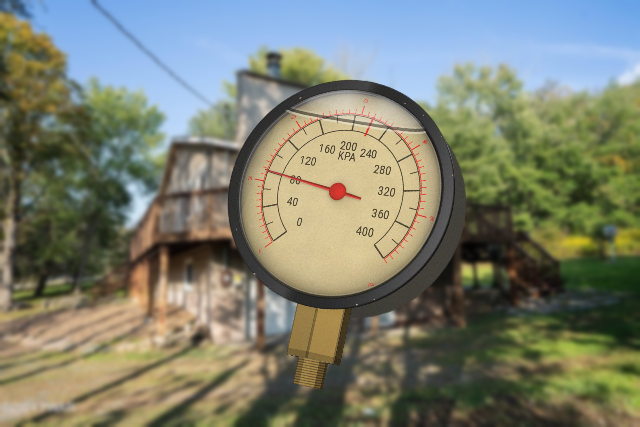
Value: {"value": 80, "unit": "kPa"}
